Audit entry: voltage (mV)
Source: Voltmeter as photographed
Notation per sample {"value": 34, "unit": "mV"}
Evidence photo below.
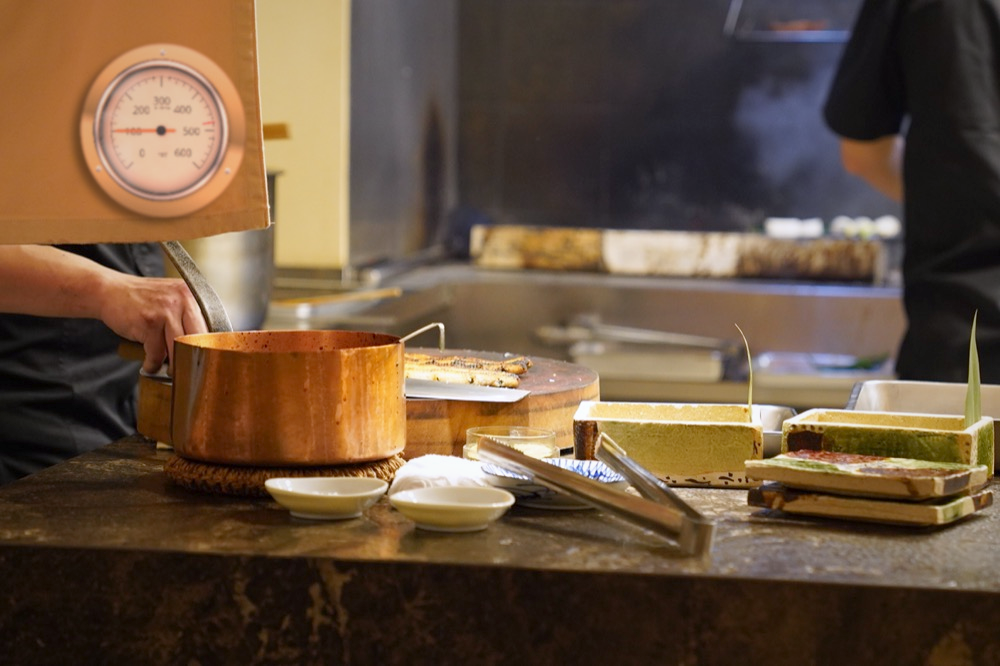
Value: {"value": 100, "unit": "mV"}
